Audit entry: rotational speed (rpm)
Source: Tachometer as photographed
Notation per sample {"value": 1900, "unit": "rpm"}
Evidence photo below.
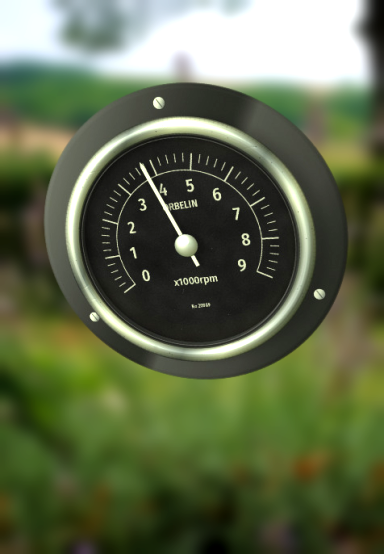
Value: {"value": 3800, "unit": "rpm"}
